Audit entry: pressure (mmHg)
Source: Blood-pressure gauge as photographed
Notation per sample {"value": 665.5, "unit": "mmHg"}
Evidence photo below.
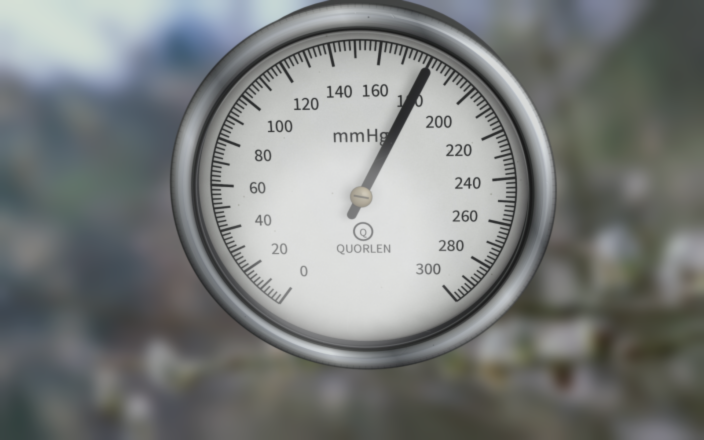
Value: {"value": 180, "unit": "mmHg"}
